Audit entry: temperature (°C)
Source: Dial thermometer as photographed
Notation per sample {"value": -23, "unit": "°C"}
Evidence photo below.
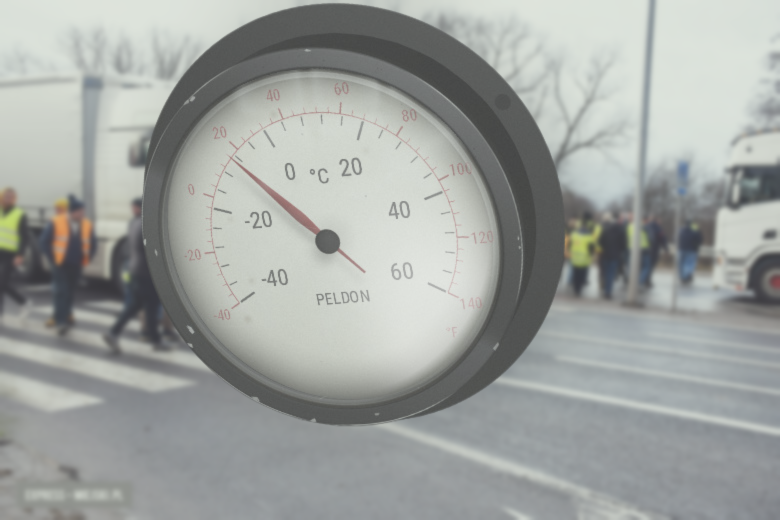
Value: {"value": -8, "unit": "°C"}
